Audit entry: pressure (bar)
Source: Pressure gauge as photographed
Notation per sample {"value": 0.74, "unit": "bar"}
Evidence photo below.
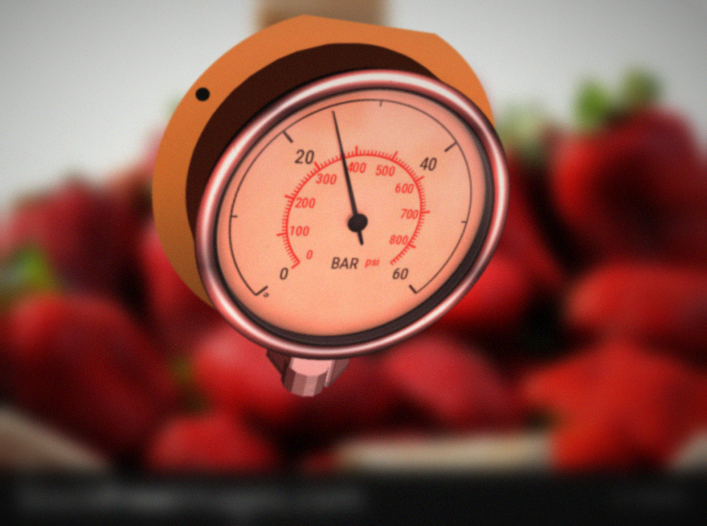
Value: {"value": 25, "unit": "bar"}
